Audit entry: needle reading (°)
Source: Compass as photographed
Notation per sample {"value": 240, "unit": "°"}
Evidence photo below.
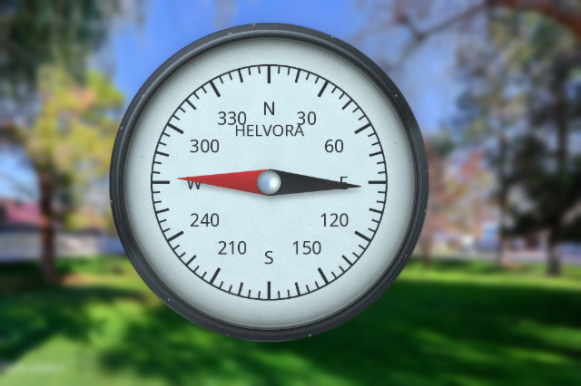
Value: {"value": 272.5, "unit": "°"}
